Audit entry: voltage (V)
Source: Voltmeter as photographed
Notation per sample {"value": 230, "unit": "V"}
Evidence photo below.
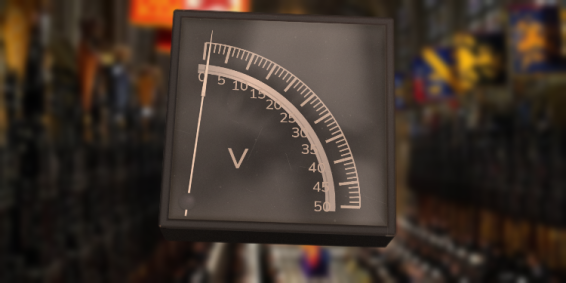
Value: {"value": 1, "unit": "V"}
